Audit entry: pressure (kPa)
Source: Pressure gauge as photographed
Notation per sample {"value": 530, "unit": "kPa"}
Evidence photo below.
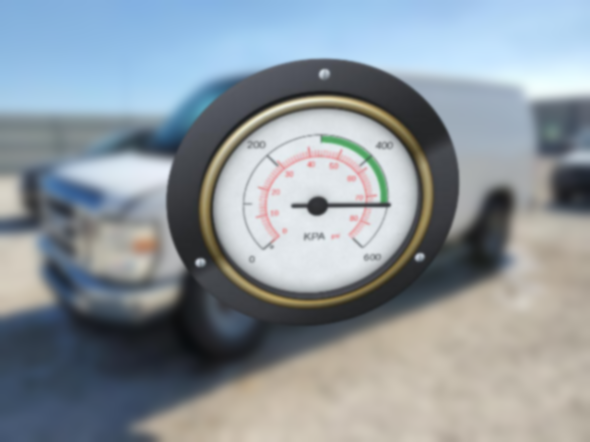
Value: {"value": 500, "unit": "kPa"}
